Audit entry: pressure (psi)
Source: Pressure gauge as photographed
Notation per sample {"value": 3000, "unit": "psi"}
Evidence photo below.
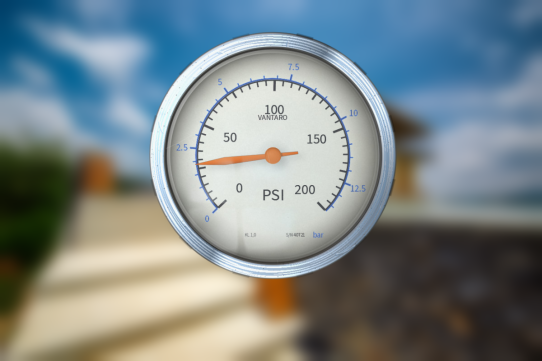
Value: {"value": 27.5, "unit": "psi"}
